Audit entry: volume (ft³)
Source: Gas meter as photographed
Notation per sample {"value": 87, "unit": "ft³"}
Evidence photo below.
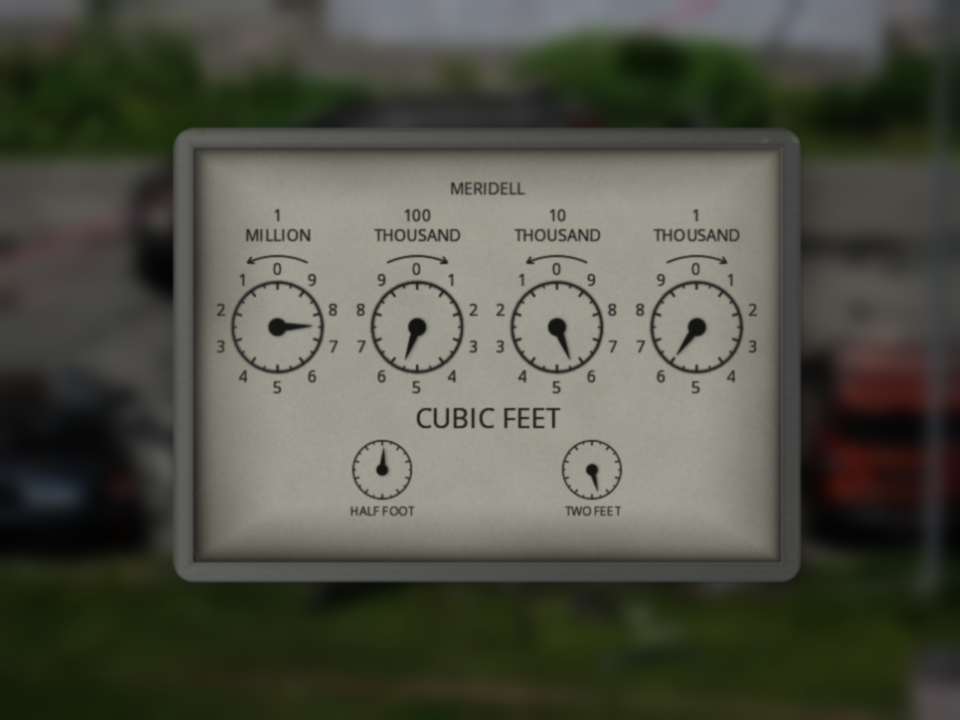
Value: {"value": 755600, "unit": "ft³"}
